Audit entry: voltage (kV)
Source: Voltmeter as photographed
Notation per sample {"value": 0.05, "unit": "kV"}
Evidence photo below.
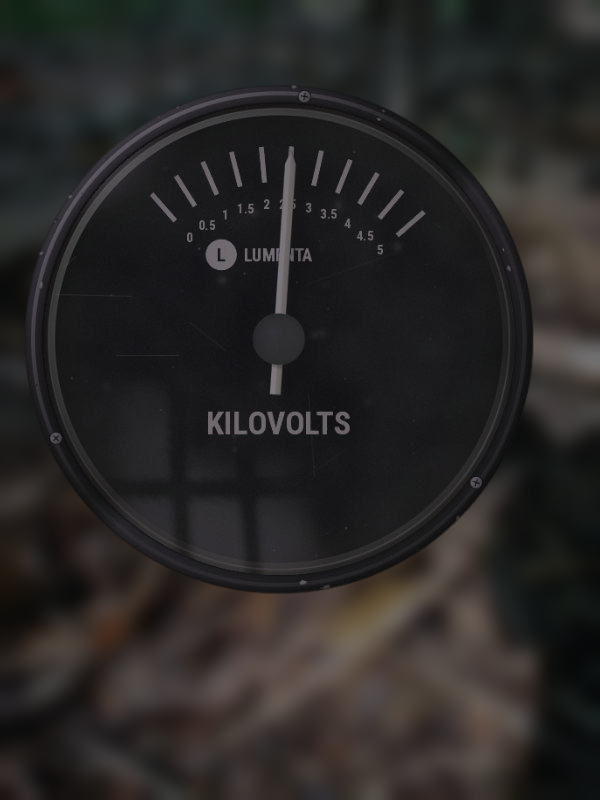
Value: {"value": 2.5, "unit": "kV"}
